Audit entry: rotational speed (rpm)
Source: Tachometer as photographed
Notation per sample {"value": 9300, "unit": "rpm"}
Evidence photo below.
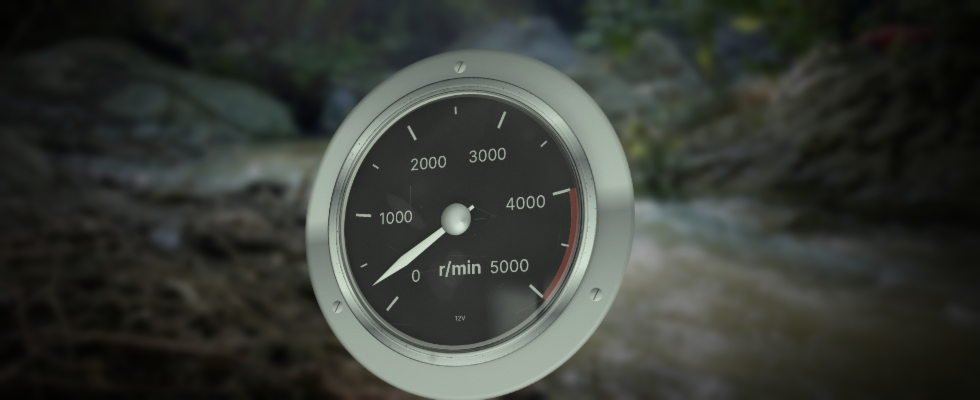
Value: {"value": 250, "unit": "rpm"}
